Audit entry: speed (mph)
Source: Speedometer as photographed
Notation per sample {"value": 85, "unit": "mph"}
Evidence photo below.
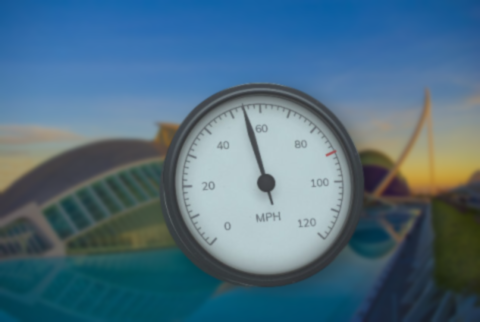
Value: {"value": 54, "unit": "mph"}
